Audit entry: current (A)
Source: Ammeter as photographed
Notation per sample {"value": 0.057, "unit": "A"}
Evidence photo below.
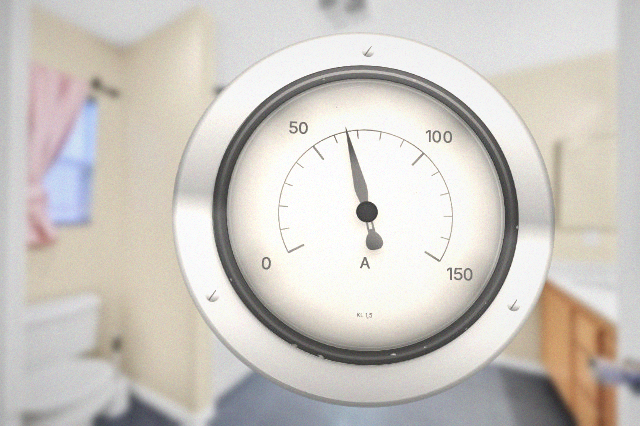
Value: {"value": 65, "unit": "A"}
